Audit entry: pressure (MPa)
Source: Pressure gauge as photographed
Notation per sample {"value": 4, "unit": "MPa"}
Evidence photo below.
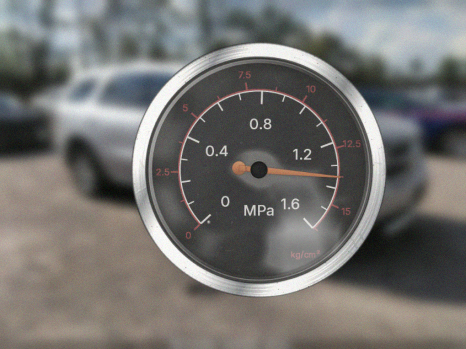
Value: {"value": 1.35, "unit": "MPa"}
